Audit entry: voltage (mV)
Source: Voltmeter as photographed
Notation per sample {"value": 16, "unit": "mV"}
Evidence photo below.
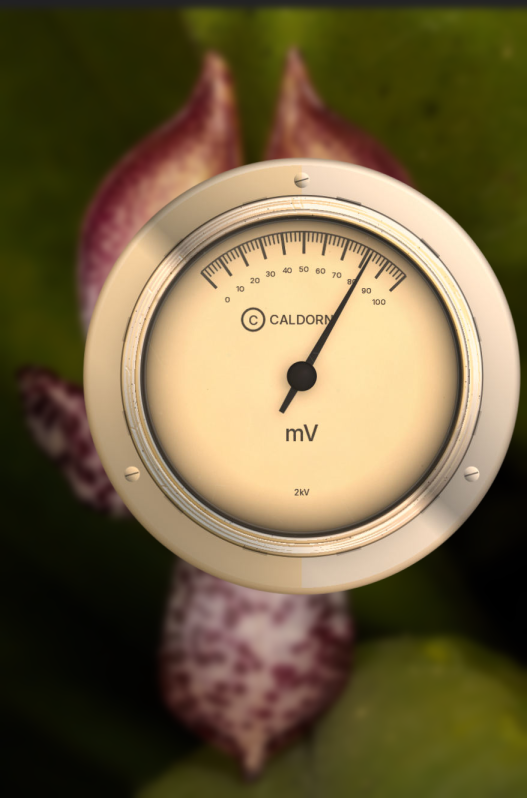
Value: {"value": 82, "unit": "mV"}
